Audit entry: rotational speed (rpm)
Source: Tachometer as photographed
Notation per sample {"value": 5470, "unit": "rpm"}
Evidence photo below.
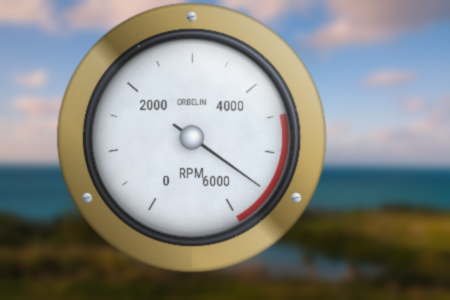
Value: {"value": 5500, "unit": "rpm"}
